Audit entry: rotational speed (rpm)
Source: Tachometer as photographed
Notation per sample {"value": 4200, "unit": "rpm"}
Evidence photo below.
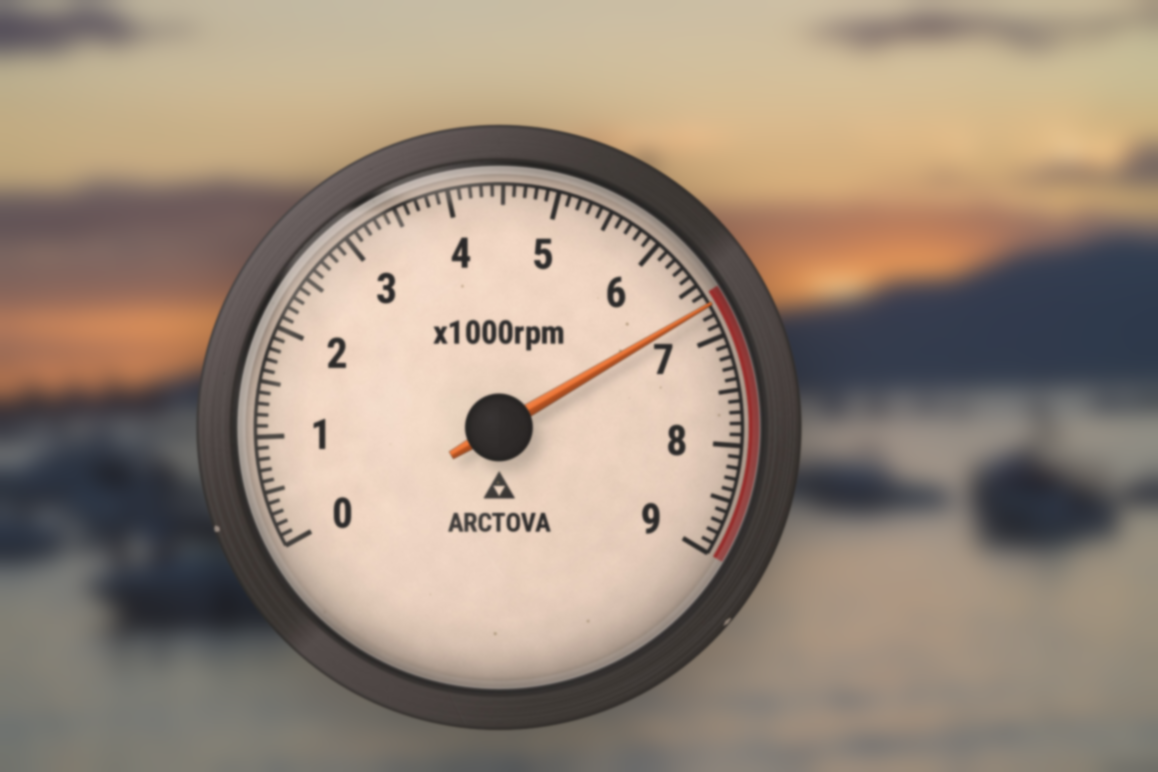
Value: {"value": 6700, "unit": "rpm"}
